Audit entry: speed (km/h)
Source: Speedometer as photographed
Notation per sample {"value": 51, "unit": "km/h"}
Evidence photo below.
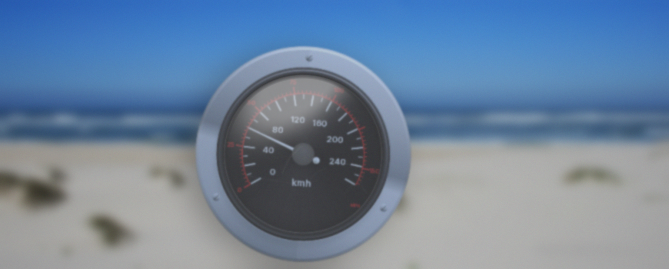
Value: {"value": 60, "unit": "km/h"}
